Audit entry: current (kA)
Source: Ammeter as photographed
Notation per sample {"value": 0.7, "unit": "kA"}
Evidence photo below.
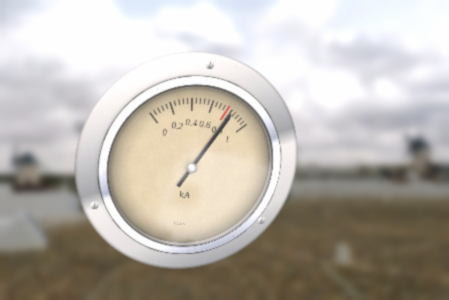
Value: {"value": 0.8, "unit": "kA"}
